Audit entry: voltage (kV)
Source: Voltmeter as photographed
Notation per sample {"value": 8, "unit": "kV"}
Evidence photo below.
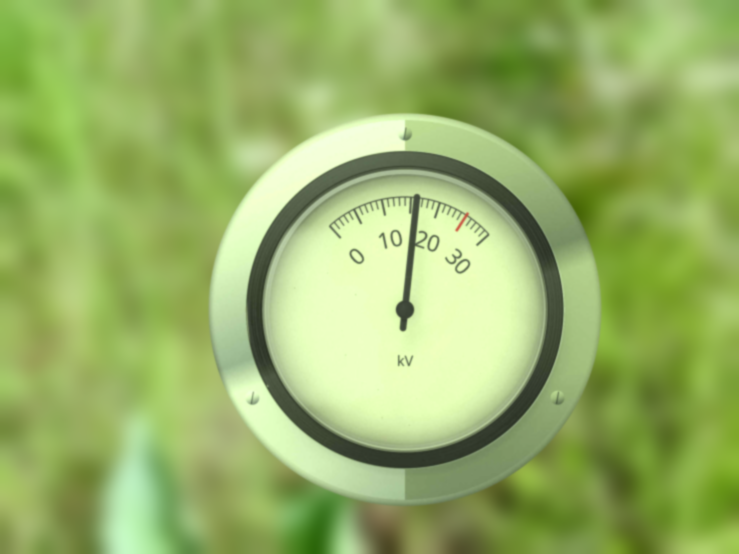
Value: {"value": 16, "unit": "kV"}
